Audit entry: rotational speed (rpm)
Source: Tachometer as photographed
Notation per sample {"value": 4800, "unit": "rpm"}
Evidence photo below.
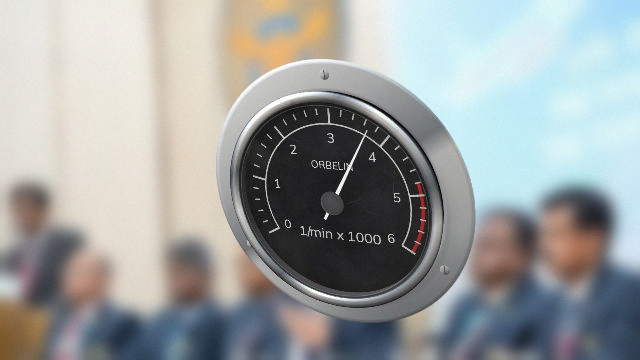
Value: {"value": 3700, "unit": "rpm"}
